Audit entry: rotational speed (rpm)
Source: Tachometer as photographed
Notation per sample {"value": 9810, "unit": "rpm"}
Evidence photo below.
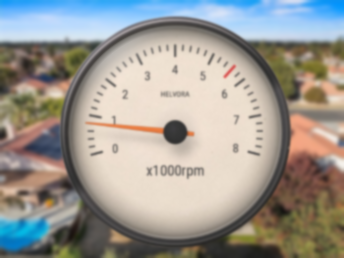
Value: {"value": 800, "unit": "rpm"}
